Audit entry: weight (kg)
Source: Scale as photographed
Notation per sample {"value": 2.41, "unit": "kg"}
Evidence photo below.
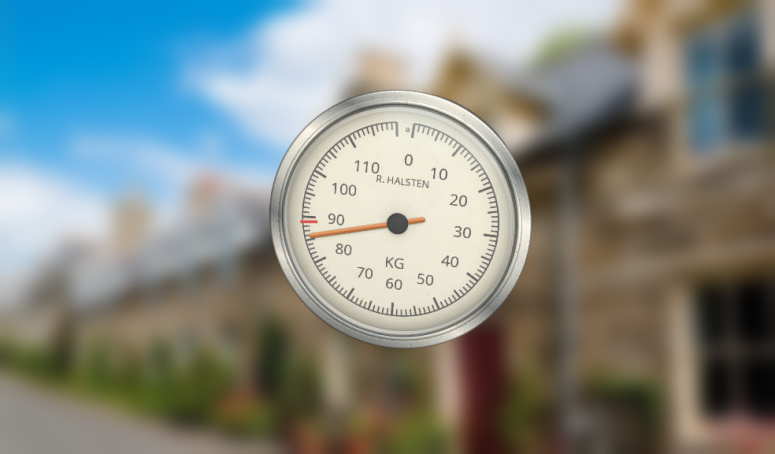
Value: {"value": 86, "unit": "kg"}
